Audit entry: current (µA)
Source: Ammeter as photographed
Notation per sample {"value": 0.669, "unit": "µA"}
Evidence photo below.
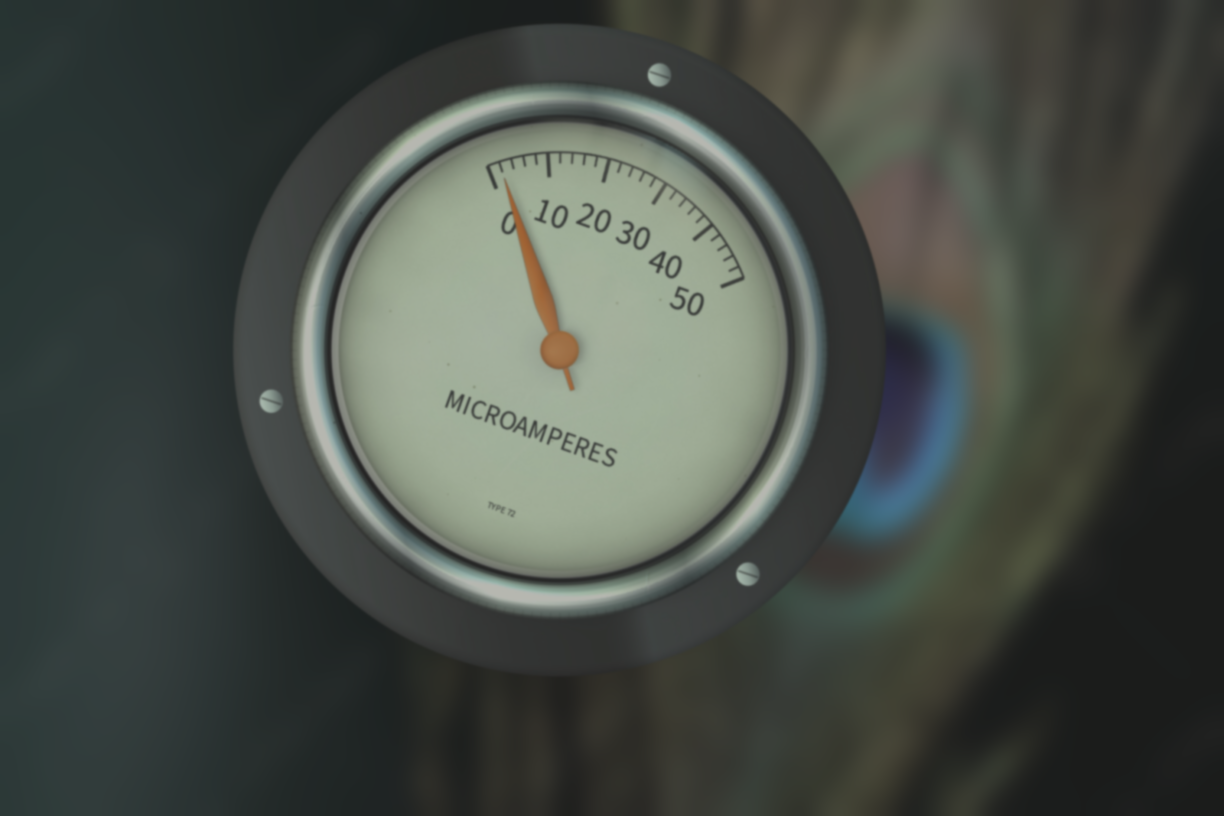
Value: {"value": 2, "unit": "µA"}
